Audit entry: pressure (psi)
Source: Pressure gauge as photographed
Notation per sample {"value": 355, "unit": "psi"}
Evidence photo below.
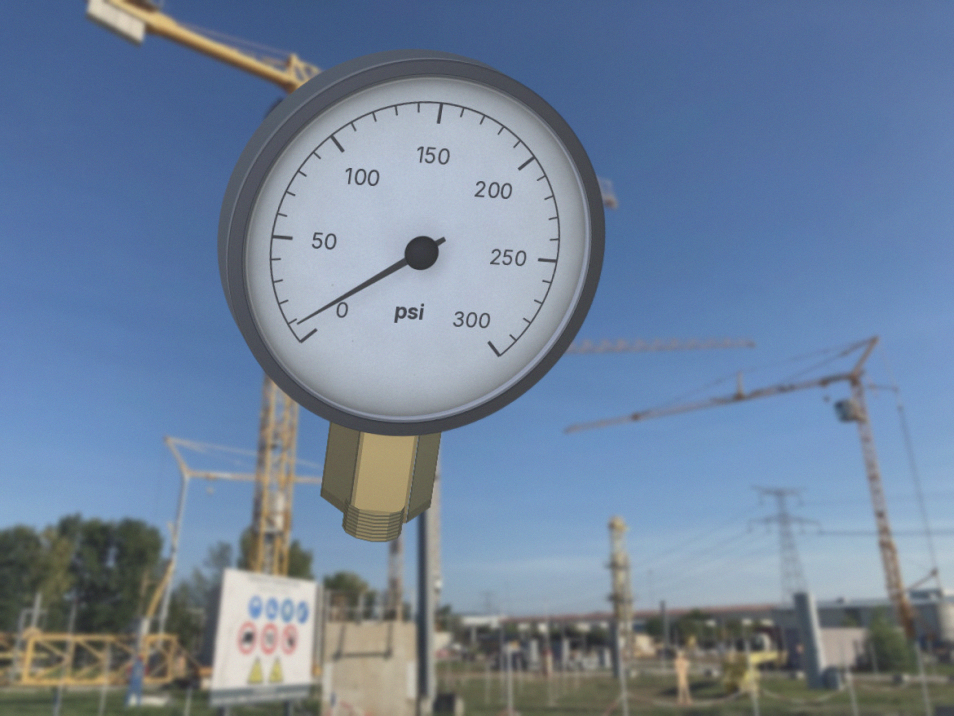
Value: {"value": 10, "unit": "psi"}
